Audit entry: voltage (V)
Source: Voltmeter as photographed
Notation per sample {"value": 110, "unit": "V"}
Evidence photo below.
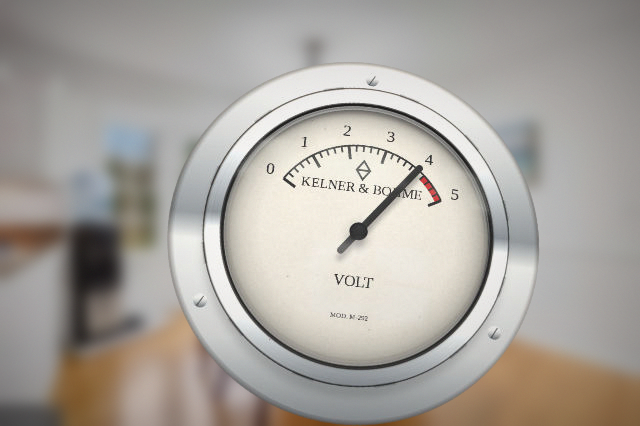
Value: {"value": 4, "unit": "V"}
